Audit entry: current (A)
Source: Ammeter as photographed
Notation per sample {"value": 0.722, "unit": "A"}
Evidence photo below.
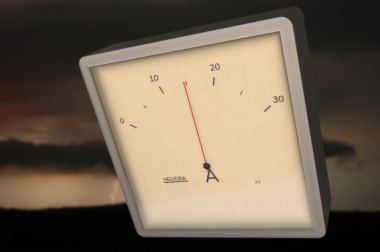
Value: {"value": 15, "unit": "A"}
